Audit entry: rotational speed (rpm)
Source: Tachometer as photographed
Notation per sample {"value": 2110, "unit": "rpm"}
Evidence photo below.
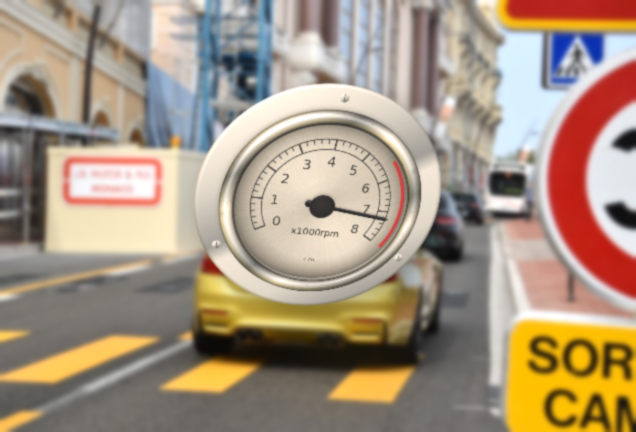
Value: {"value": 7200, "unit": "rpm"}
